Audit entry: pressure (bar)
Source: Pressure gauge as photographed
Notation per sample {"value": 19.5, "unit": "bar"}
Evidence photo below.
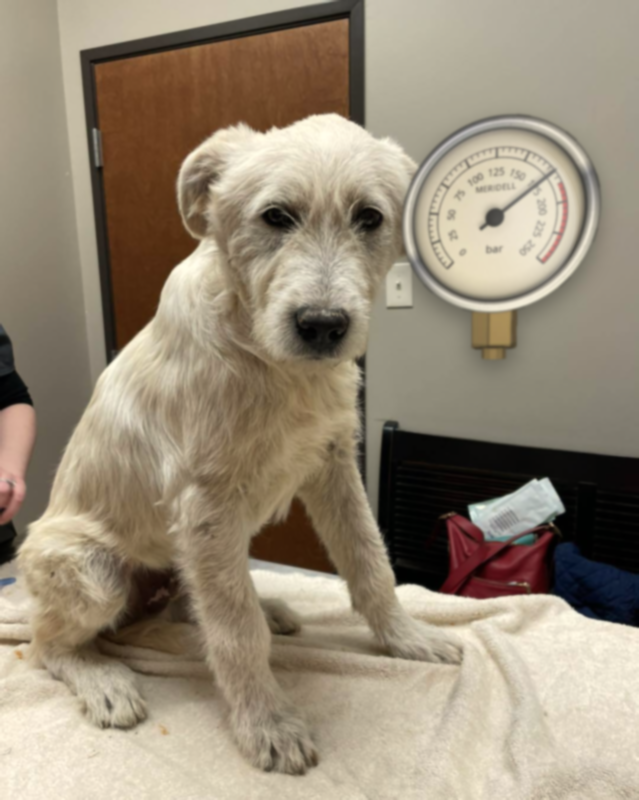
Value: {"value": 175, "unit": "bar"}
